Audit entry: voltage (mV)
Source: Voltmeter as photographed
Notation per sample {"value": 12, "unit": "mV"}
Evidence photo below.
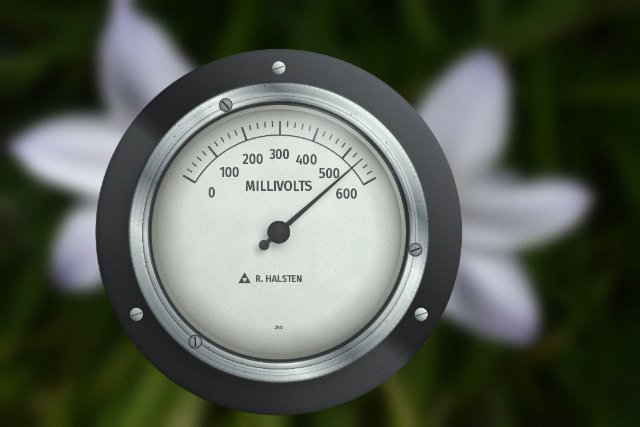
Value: {"value": 540, "unit": "mV"}
